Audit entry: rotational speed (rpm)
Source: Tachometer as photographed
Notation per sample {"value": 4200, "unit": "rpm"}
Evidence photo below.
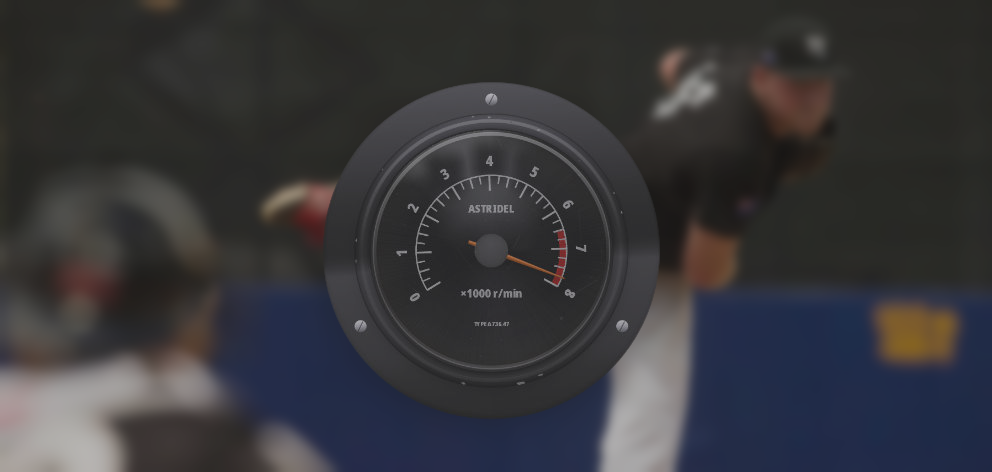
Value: {"value": 7750, "unit": "rpm"}
